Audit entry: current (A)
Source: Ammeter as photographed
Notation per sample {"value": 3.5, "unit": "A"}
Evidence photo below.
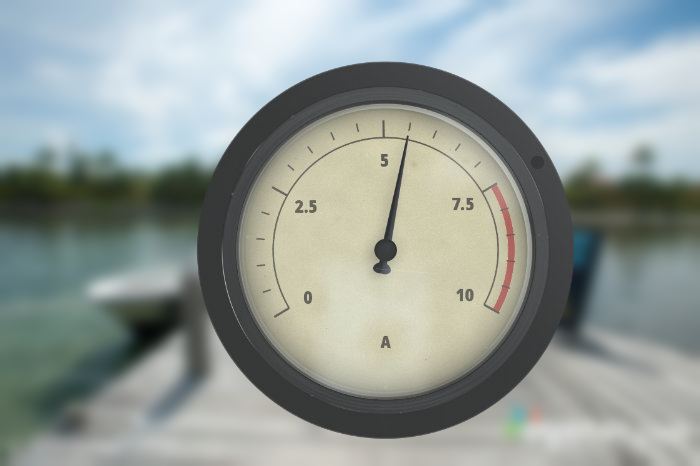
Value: {"value": 5.5, "unit": "A"}
